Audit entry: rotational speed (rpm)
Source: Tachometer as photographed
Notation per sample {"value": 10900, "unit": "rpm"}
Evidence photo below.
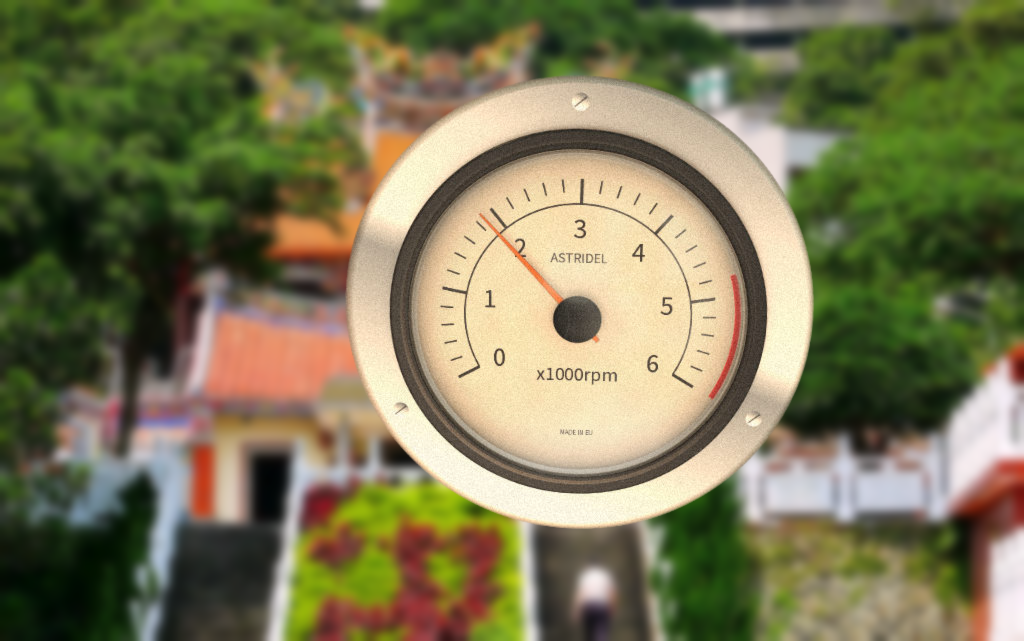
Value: {"value": 1900, "unit": "rpm"}
